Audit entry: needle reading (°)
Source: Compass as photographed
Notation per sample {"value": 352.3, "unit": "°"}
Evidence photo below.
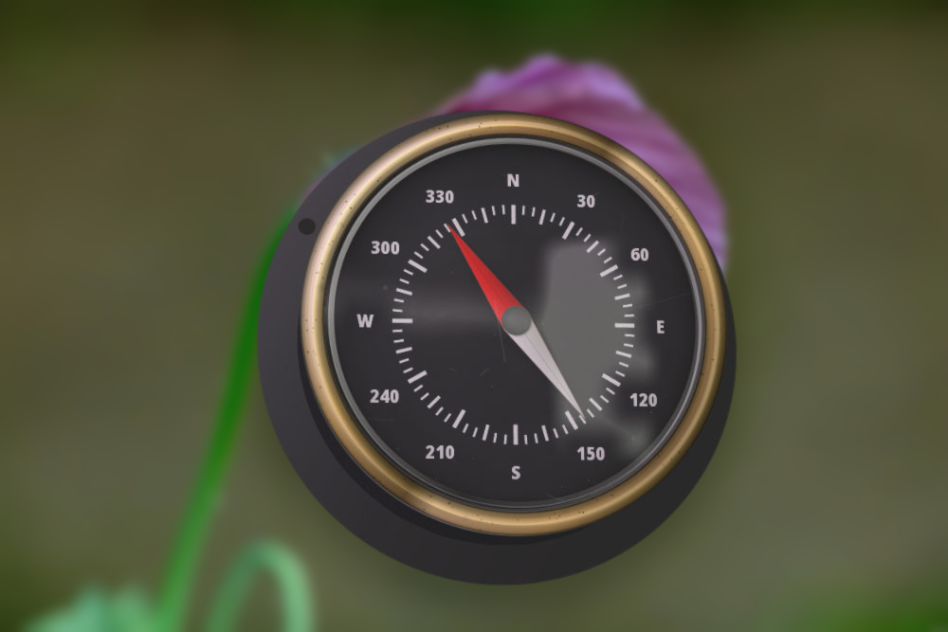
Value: {"value": 325, "unit": "°"}
